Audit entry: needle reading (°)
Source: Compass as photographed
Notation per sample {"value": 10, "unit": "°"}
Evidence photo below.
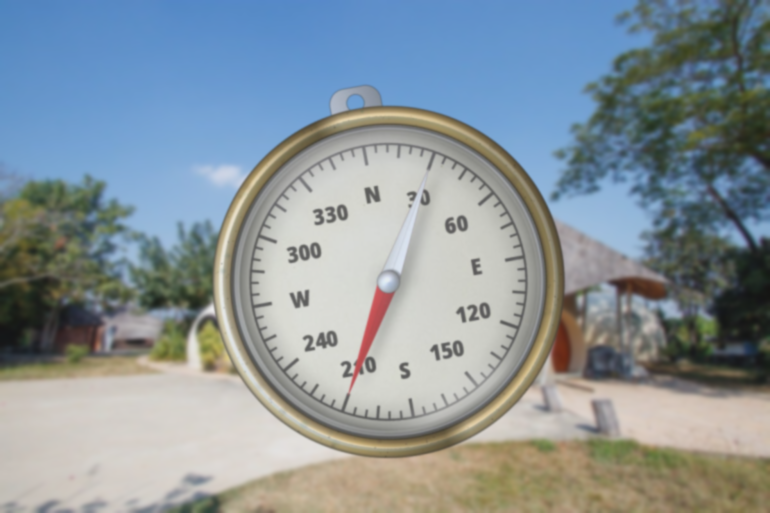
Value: {"value": 210, "unit": "°"}
